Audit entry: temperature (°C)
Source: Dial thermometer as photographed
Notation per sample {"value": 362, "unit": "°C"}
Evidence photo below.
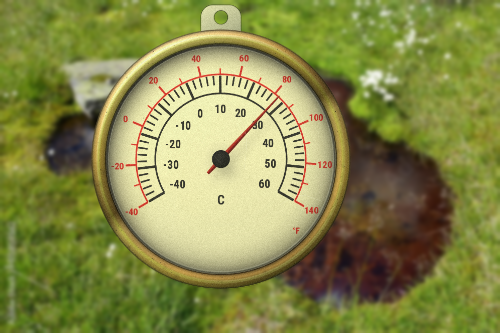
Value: {"value": 28, "unit": "°C"}
